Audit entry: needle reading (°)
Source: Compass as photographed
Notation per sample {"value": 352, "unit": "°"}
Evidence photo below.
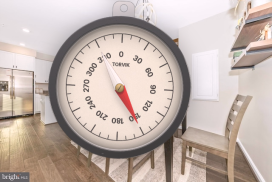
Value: {"value": 150, "unit": "°"}
